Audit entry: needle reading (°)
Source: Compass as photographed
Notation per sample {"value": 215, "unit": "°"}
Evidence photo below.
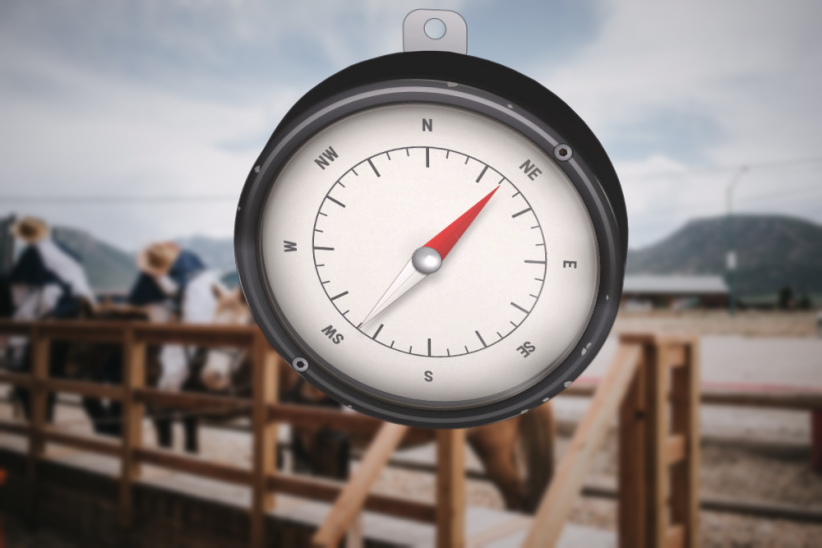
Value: {"value": 40, "unit": "°"}
